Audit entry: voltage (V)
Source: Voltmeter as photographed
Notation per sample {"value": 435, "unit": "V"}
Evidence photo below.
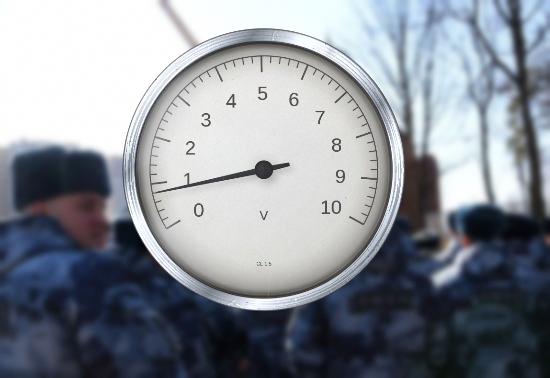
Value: {"value": 0.8, "unit": "V"}
